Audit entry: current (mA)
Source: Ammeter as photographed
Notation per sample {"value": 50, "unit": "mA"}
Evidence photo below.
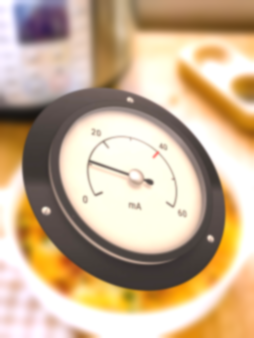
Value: {"value": 10, "unit": "mA"}
